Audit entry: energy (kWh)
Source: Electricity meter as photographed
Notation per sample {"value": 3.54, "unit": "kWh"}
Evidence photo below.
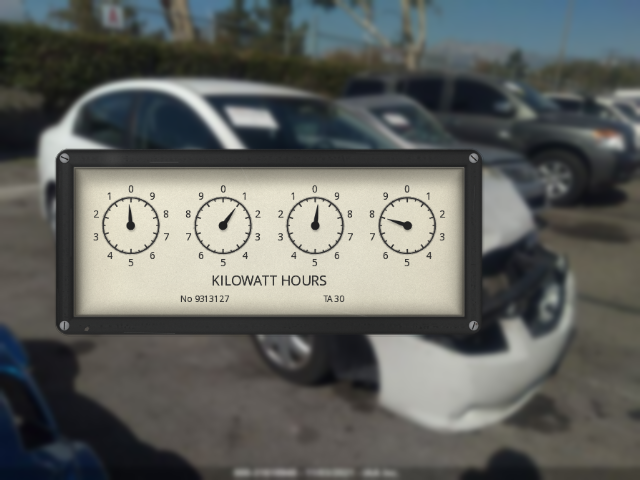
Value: {"value": 98, "unit": "kWh"}
